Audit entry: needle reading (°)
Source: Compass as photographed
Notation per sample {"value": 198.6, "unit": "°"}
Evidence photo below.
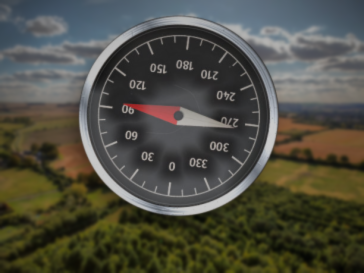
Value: {"value": 95, "unit": "°"}
